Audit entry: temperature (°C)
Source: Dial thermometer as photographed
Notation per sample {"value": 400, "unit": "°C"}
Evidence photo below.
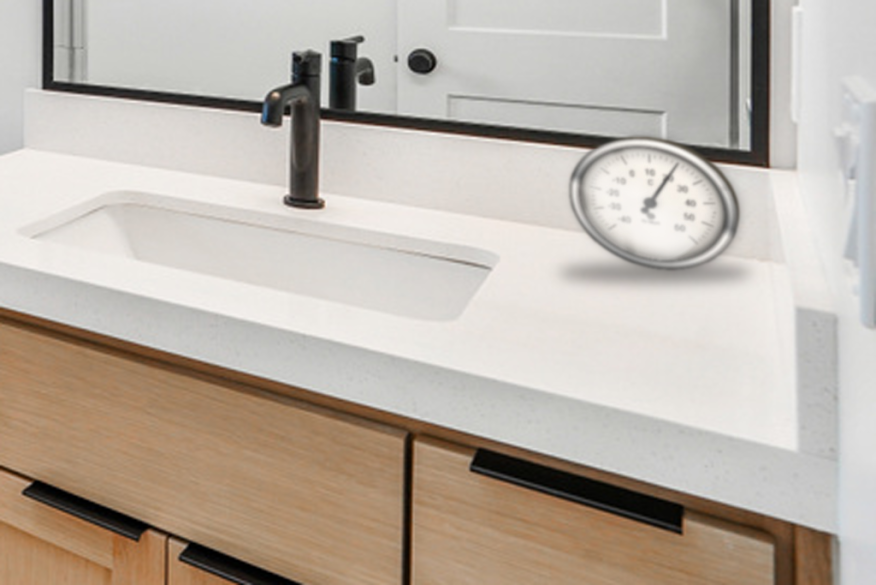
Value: {"value": 20, "unit": "°C"}
